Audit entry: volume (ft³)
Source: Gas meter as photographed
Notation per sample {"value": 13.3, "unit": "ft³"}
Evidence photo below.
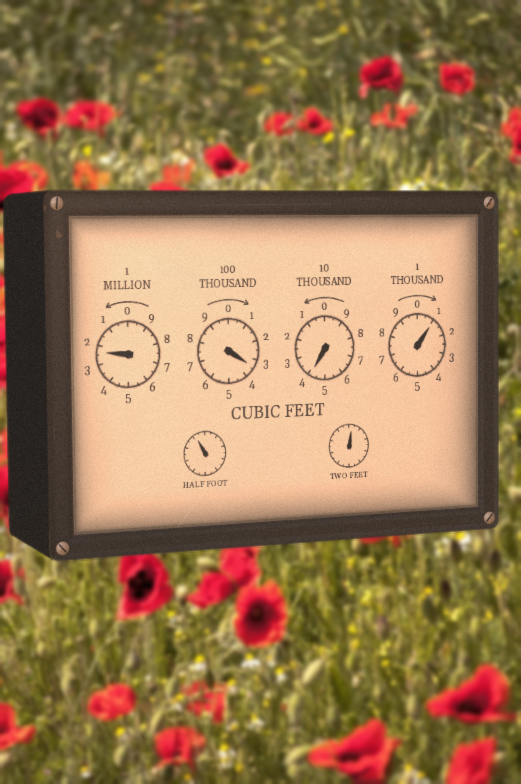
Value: {"value": 234100, "unit": "ft³"}
